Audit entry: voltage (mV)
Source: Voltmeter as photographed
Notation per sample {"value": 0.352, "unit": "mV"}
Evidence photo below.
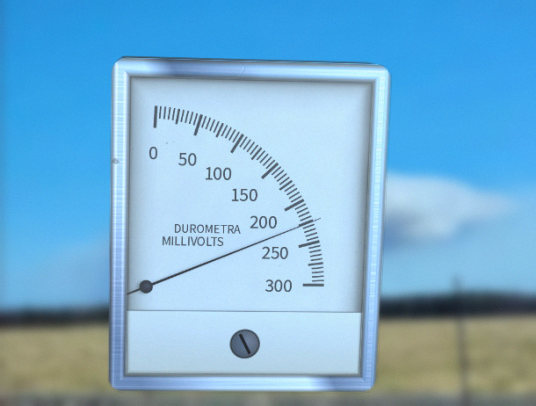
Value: {"value": 225, "unit": "mV"}
